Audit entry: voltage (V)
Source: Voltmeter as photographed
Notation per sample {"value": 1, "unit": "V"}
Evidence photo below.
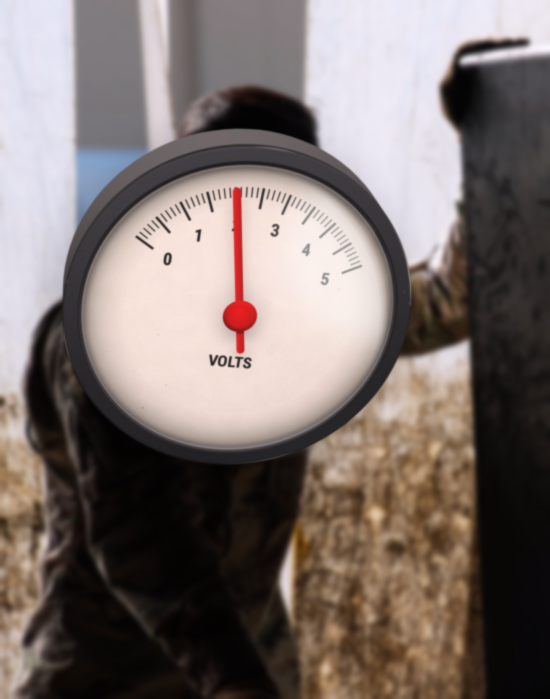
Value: {"value": 2, "unit": "V"}
